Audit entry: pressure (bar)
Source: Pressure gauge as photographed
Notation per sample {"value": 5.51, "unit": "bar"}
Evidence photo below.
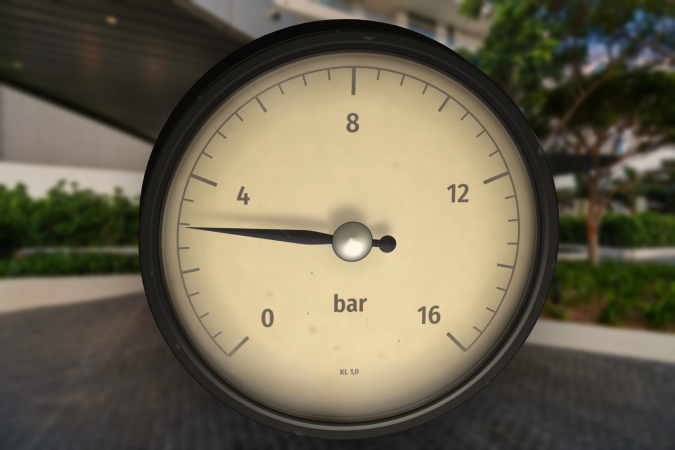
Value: {"value": 3, "unit": "bar"}
